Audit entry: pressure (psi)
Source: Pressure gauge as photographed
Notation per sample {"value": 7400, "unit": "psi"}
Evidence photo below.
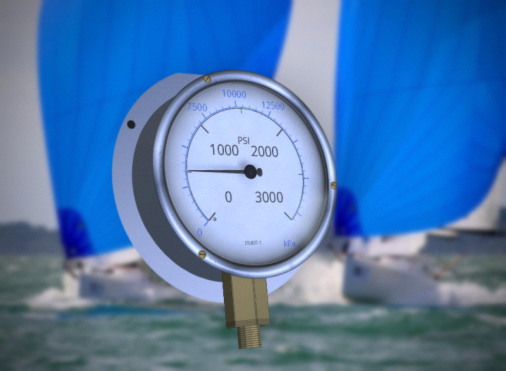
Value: {"value": 500, "unit": "psi"}
